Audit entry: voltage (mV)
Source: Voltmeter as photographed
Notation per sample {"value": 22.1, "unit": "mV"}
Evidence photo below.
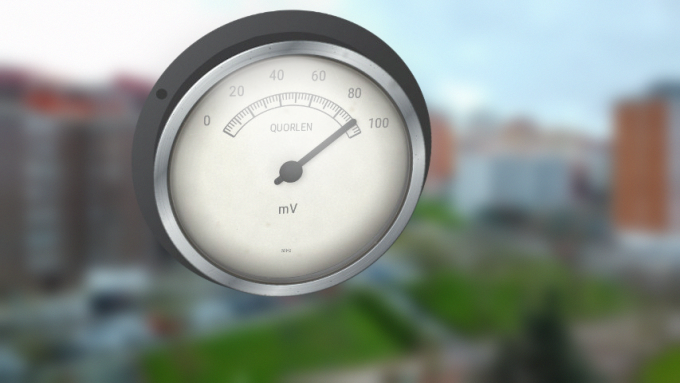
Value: {"value": 90, "unit": "mV"}
